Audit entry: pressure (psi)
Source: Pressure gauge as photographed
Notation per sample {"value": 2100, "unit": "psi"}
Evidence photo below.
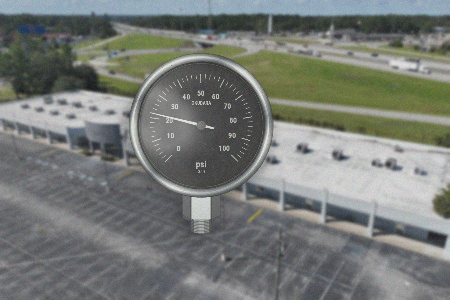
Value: {"value": 22, "unit": "psi"}
